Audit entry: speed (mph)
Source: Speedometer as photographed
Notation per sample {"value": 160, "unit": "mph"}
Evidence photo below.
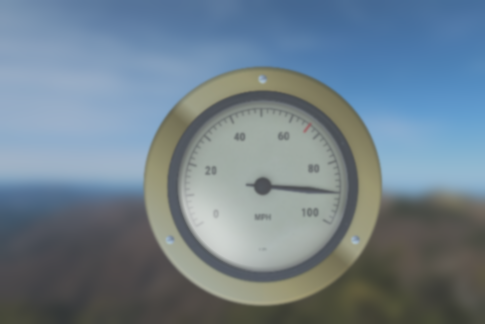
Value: {"value": 90, "unit": "mph"}
